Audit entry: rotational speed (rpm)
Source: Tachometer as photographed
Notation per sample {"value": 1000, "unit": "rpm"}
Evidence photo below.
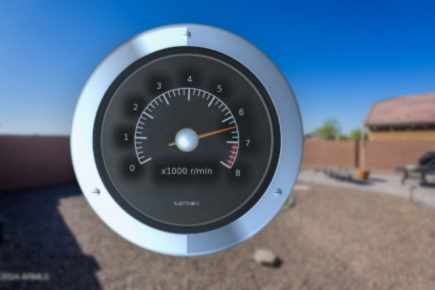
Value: {"value": 6400, "unit": "rpm"}
